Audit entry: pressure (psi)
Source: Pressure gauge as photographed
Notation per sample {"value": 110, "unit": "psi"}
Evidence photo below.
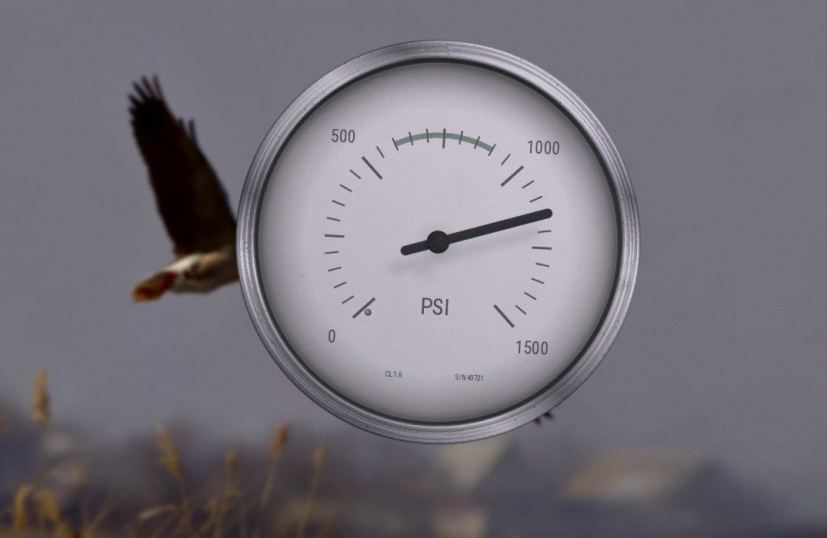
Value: {"value": 1150, "unit": "psi"}
